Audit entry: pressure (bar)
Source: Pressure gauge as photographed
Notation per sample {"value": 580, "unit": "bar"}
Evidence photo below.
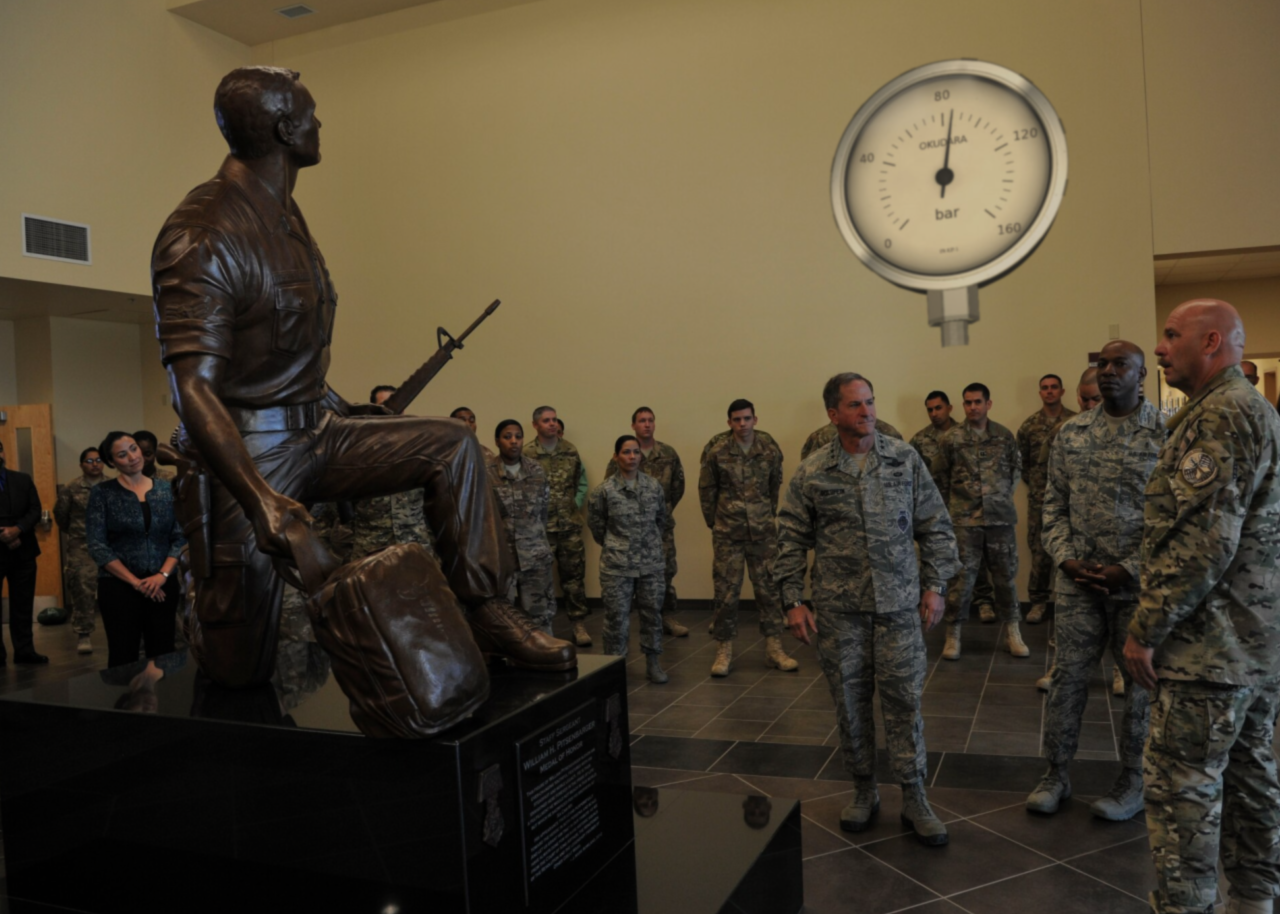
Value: {"value": 85, "unit": "bar"}
